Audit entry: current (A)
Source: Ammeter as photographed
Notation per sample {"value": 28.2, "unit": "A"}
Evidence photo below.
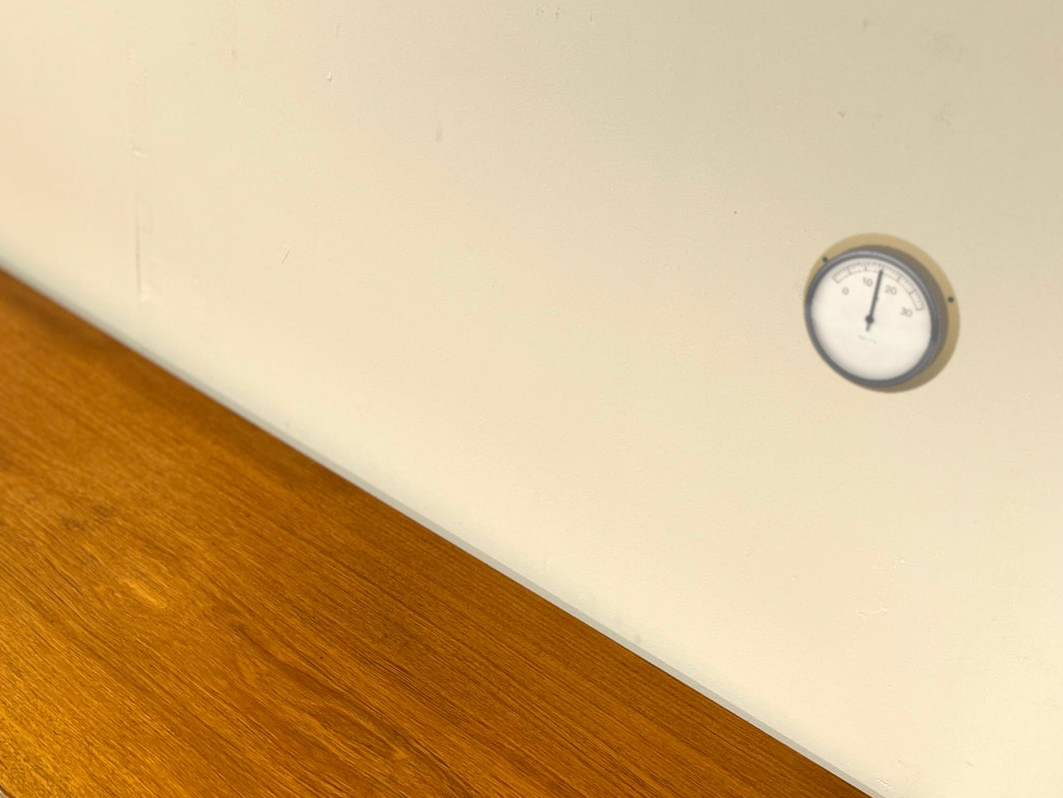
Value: {"value": 15, "unit": "A"}
